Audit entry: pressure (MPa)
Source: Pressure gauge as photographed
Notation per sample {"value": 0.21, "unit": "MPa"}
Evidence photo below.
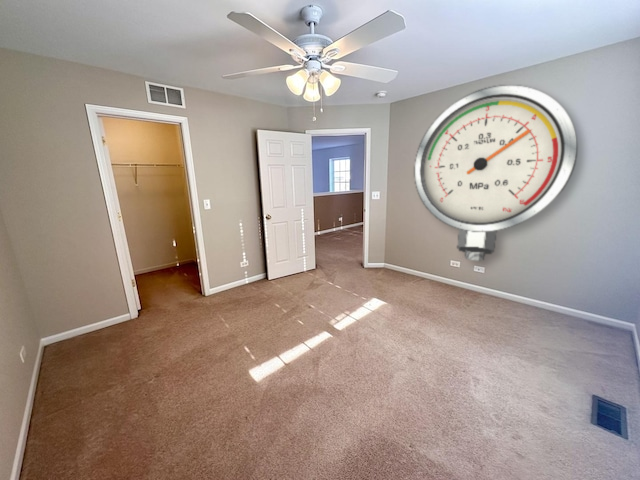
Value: {"value": 0.42, "unit": "MPa"}
